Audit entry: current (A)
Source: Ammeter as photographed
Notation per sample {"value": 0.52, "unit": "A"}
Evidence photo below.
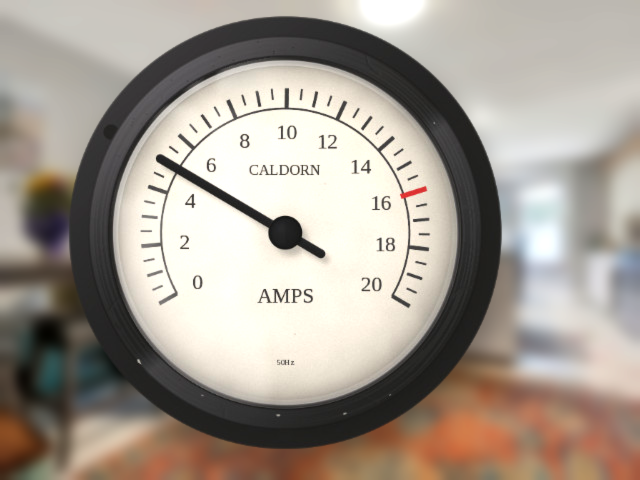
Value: {"value": 5, "unit": "A"}
